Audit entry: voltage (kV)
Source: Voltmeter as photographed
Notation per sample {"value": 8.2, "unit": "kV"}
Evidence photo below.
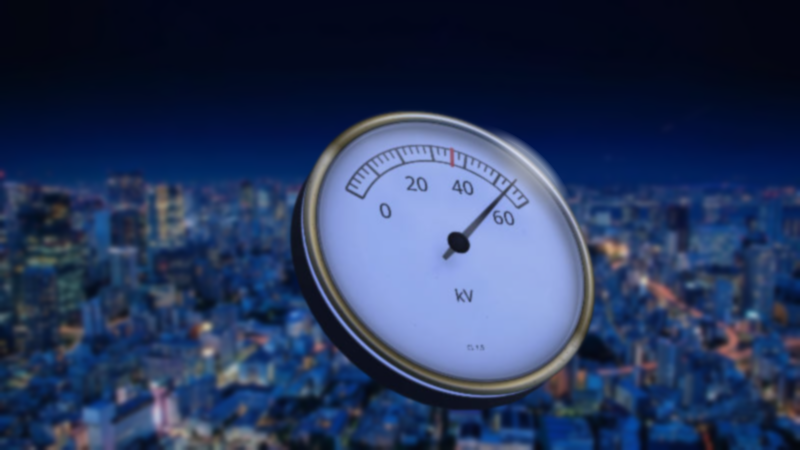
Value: {"value": 54, "unit": "kV"}
